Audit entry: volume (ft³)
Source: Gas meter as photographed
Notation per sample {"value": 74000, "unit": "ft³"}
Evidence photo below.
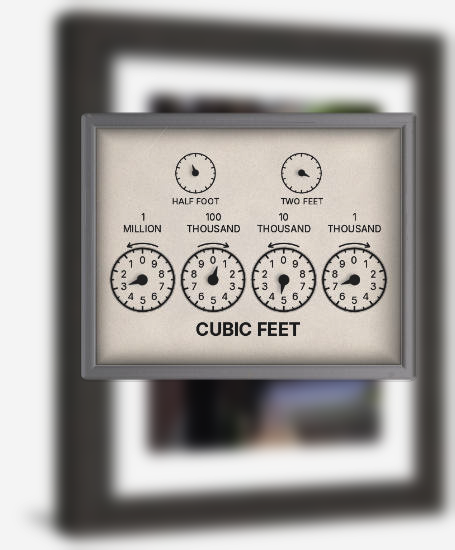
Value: {"value": 304700, "unit": "ft³"}
